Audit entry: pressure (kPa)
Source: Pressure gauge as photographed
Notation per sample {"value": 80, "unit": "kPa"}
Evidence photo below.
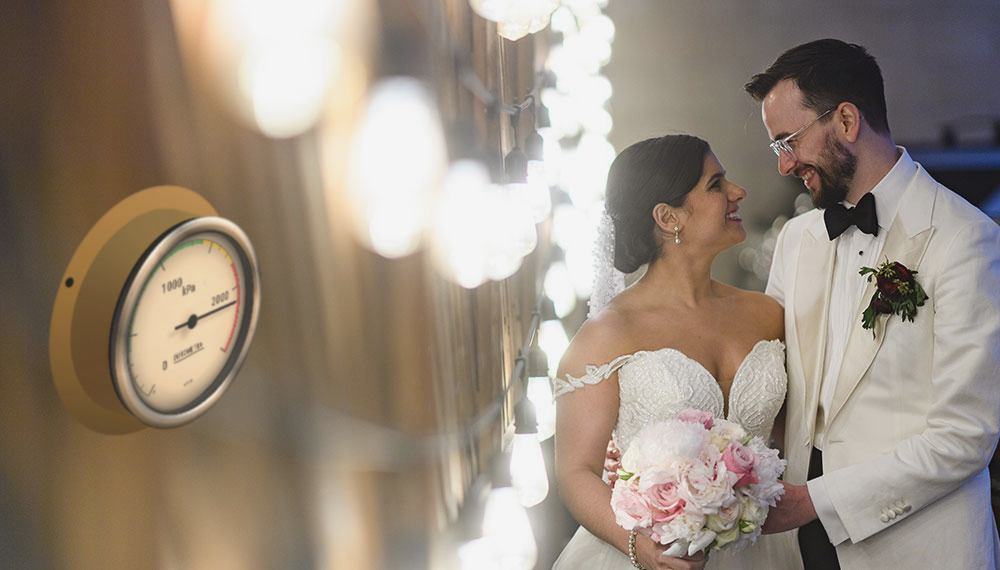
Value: {"value": 2100, "unit": "kPa"}
